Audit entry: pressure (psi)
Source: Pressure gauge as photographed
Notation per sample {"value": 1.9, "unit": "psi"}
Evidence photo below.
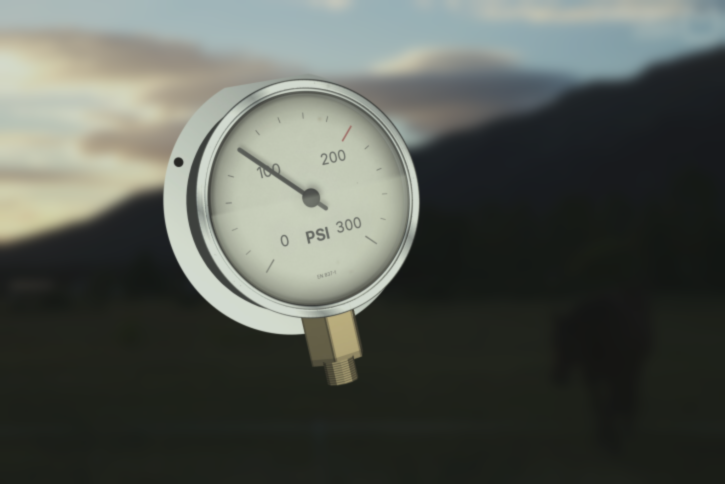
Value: {"value": 100, "unit": "psi"}
